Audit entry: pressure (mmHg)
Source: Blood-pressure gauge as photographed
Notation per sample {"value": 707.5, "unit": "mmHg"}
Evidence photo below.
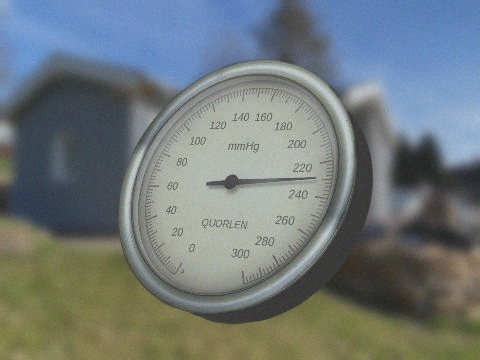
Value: {"value": 230, "unit": "mmHg"}
